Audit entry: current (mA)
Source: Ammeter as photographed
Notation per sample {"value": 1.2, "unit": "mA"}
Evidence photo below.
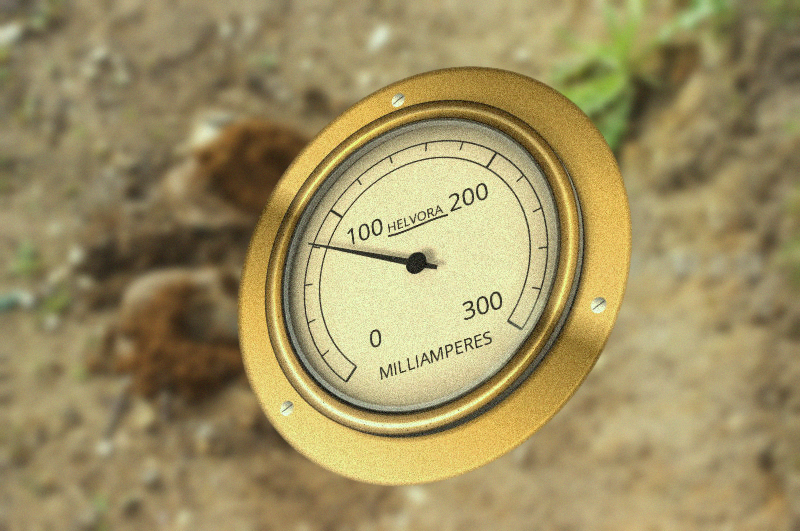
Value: {"value": 80, "unit": "mA"}
